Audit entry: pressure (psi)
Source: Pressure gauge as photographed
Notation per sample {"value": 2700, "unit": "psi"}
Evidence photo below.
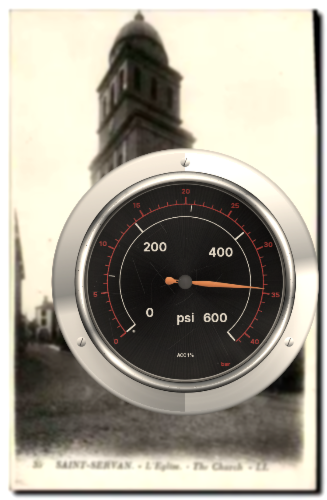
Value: {"value": 500, "unit": "psi"}
